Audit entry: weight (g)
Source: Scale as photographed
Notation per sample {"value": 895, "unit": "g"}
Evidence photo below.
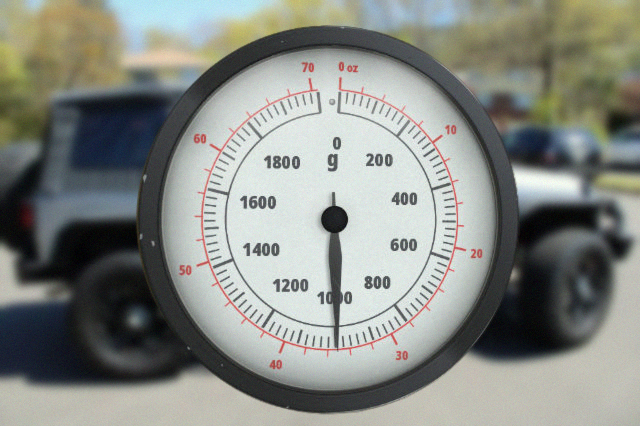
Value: {"value": 1000, "unit": "g"}
